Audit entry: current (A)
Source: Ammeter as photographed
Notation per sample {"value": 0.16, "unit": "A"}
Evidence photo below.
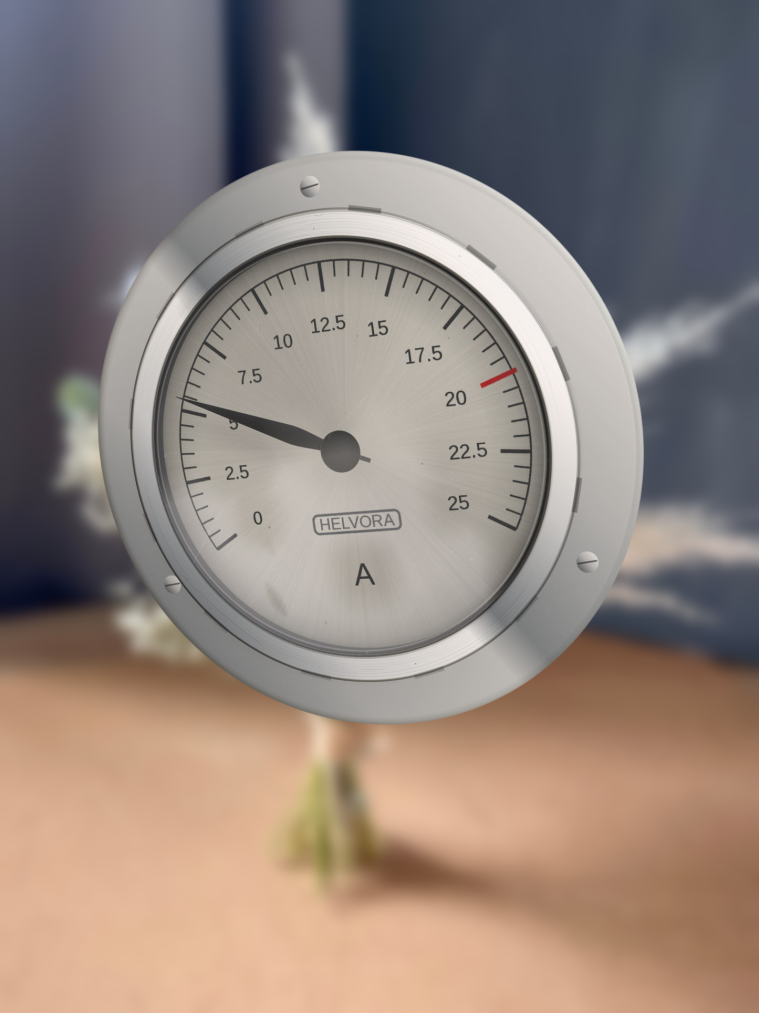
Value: {"value": 5.5, "unit": "A"}
